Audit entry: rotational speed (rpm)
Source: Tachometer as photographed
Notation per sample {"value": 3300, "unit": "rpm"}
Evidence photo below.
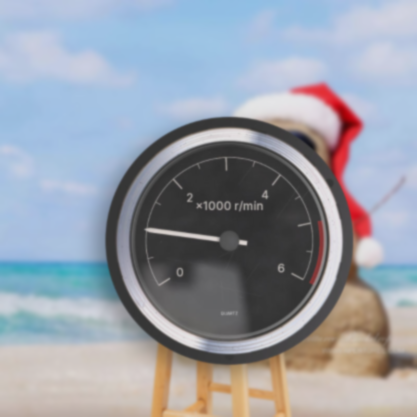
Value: {"value": 1000, "unit": "rpm"}
